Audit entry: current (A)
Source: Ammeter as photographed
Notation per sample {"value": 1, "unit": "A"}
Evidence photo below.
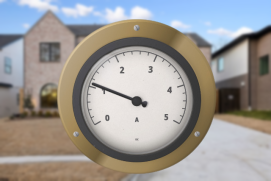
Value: {"value": 1.1, "unit": "A"}
